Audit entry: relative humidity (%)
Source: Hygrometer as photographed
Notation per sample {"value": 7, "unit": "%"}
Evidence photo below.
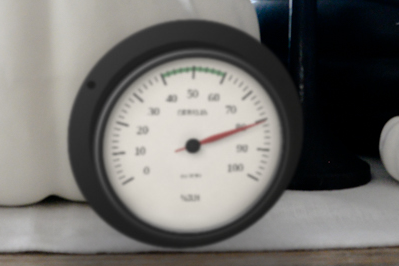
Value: {"value": 80, "unit": "%"}
